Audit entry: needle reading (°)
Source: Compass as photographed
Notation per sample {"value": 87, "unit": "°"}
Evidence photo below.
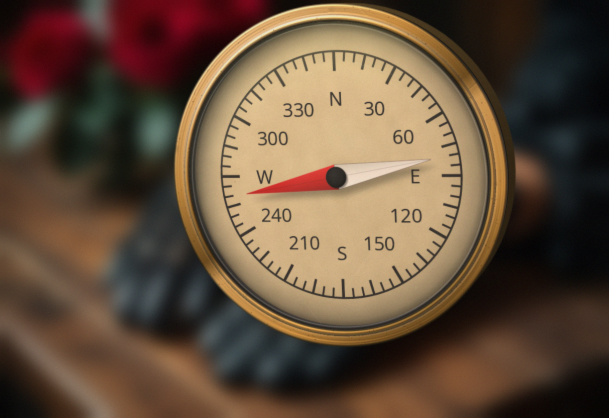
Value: {"value": 260, "unit": "°"}
